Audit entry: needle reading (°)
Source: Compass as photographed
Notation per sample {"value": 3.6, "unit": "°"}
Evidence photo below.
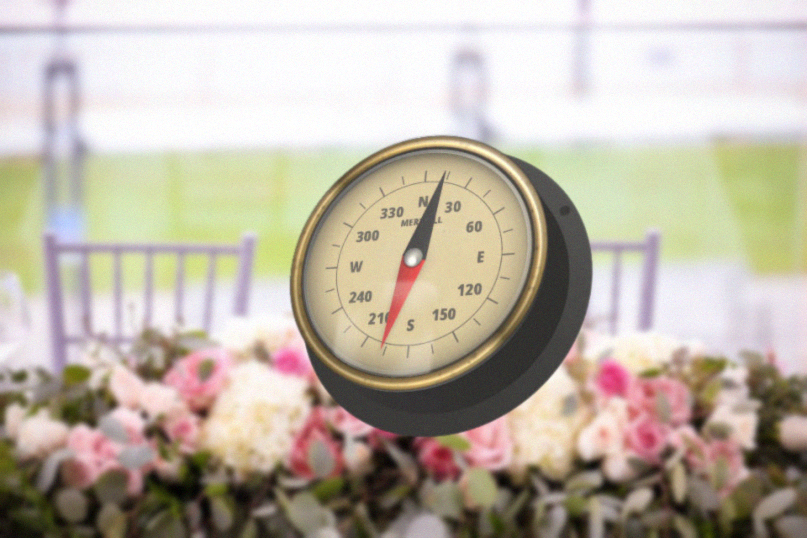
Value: {"value": 195, "unit": "°"}
